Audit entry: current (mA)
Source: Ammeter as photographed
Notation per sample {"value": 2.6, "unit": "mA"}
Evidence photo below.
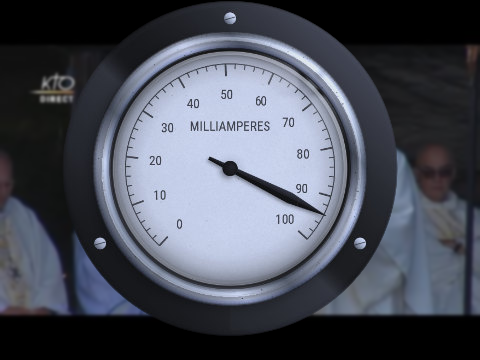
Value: {"value": 94, "unit": "mA"}
